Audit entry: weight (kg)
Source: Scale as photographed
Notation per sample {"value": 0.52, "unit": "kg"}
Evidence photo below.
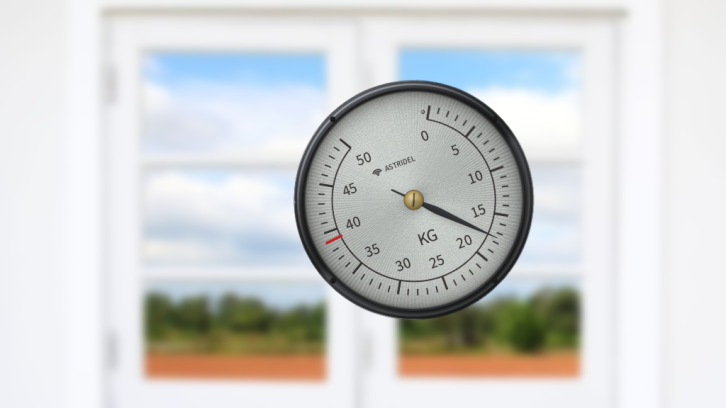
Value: {"value": 17.5, "unit": "kg"}
